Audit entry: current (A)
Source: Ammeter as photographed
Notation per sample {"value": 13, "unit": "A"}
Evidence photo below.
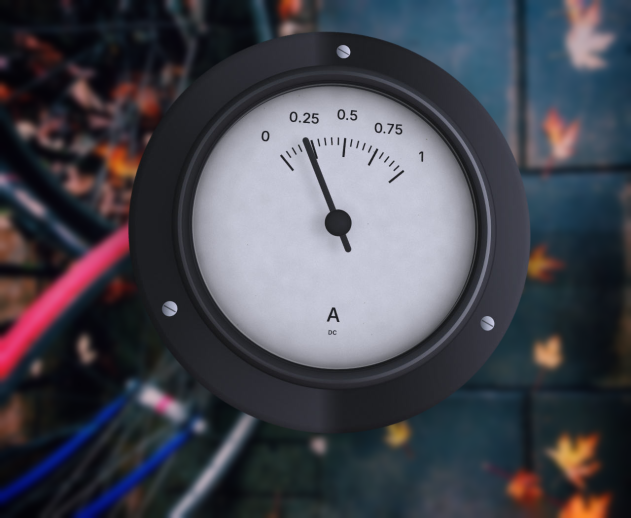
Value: {"value": 0.2, "unit": "A"}
